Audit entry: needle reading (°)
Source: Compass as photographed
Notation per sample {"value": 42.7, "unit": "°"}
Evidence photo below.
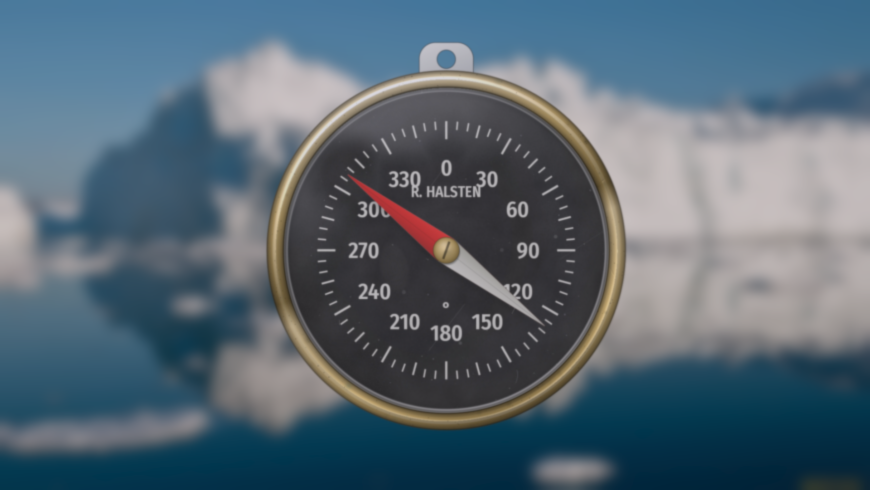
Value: {"value": 307.5, "unit": "°"}
